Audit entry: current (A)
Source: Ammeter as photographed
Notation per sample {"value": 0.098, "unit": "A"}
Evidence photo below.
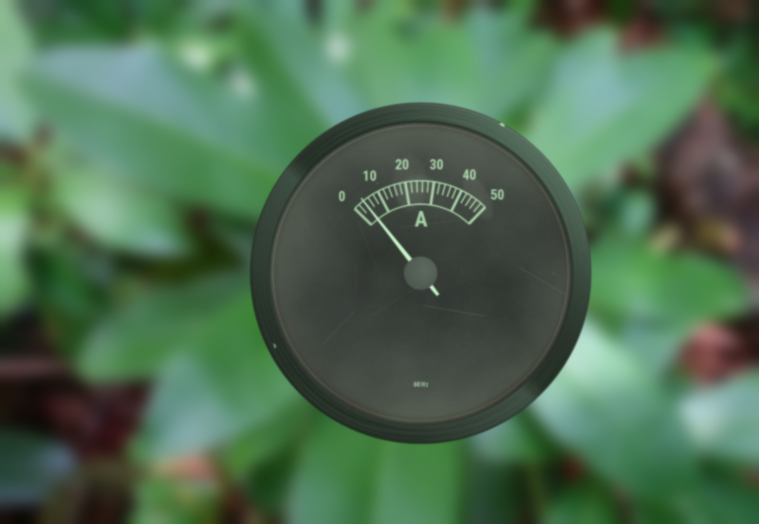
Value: {"value": 4, "unit": "A"}
